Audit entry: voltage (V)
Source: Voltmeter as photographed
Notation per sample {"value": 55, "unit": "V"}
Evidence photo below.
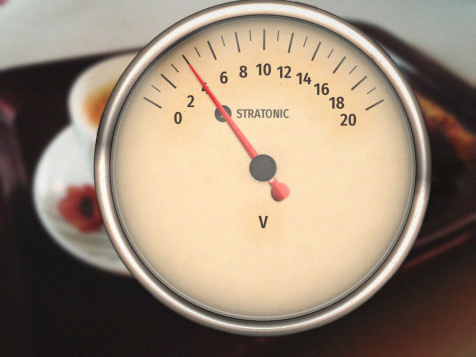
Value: {"value": 4, "unit": "V"}
